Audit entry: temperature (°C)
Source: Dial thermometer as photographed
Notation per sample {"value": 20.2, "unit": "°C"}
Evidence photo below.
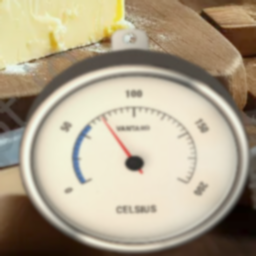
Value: {"value": 75, "unit": "°C"}
